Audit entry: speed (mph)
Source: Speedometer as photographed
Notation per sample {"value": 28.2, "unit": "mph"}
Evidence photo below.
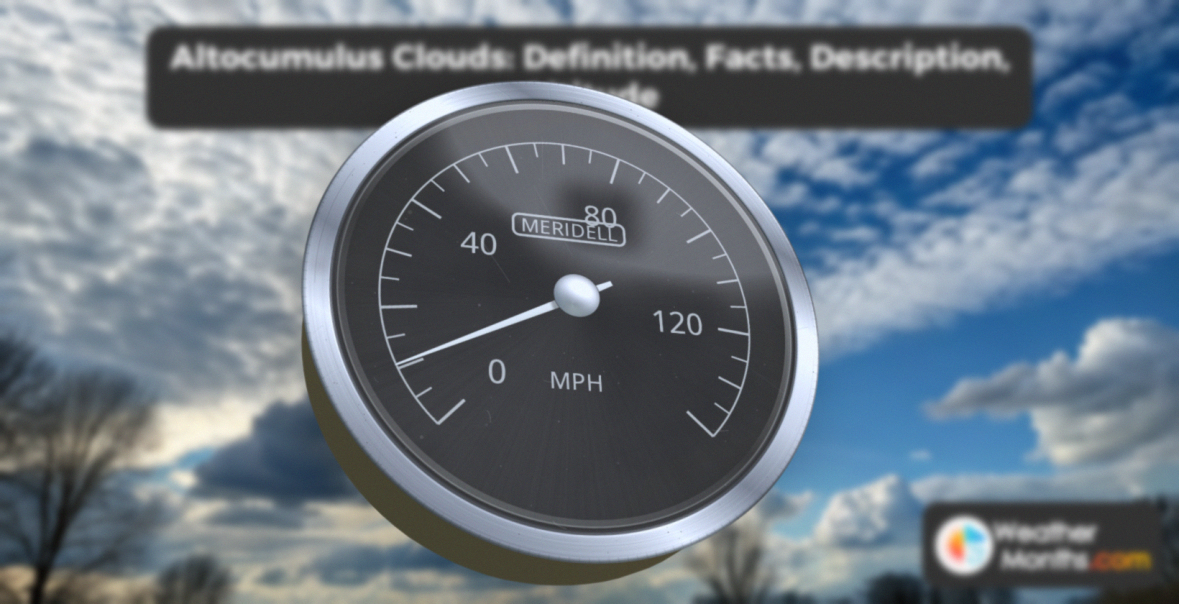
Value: {"value": 10, "unit": "mph"}
